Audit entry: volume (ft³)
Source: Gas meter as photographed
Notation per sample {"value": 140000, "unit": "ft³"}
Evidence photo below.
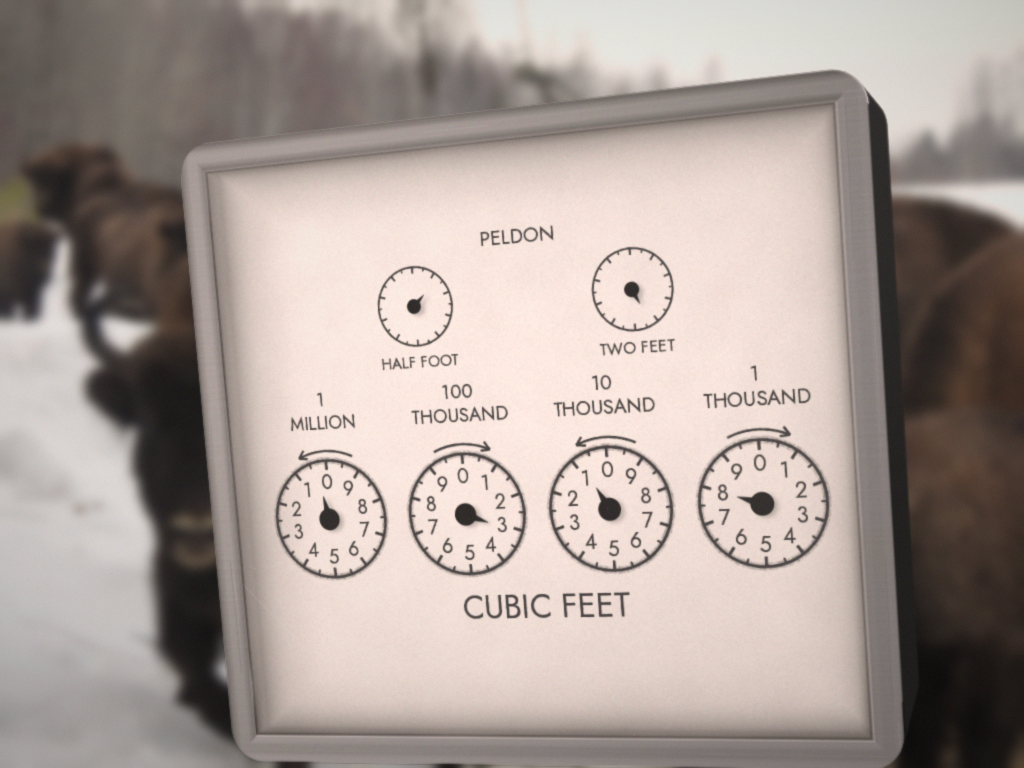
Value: {"value": 30800, "unit": "ft³"}
